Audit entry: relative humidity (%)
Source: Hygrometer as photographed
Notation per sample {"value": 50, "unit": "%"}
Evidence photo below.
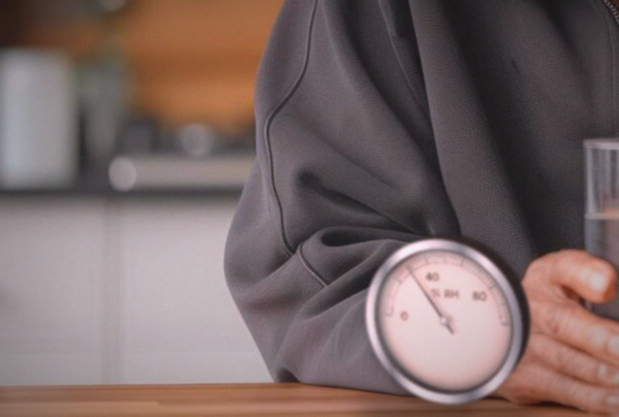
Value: {"value": 30, "unit": "%"}
